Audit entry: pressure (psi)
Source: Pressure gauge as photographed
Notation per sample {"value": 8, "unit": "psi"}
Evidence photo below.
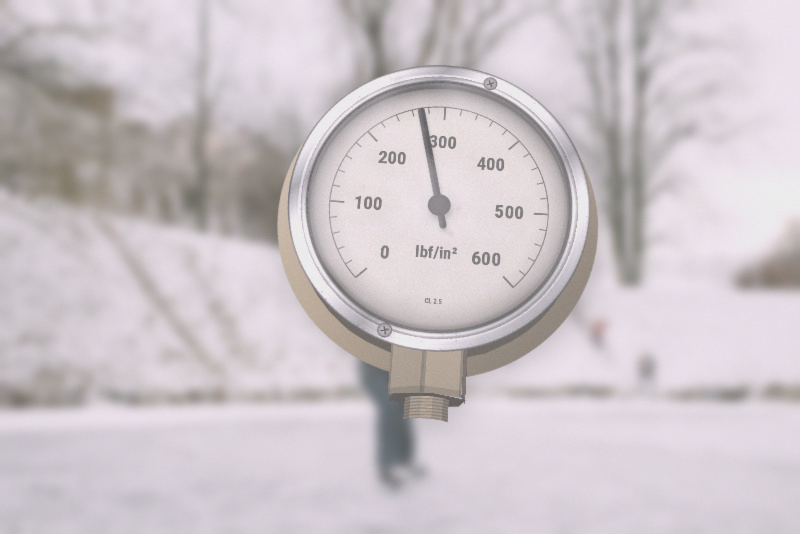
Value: {"value": 270, "unit": "psi"}
